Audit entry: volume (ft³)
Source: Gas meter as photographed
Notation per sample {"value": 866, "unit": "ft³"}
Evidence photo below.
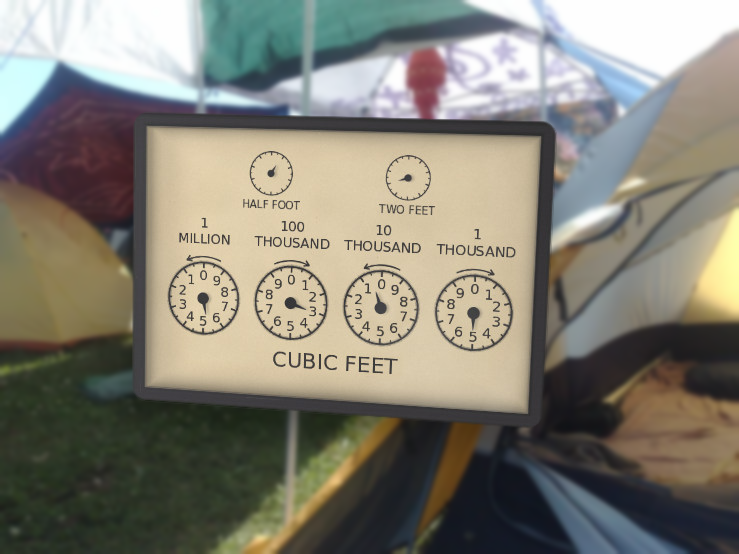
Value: {"value": 530500, "unit": "ft³"}
